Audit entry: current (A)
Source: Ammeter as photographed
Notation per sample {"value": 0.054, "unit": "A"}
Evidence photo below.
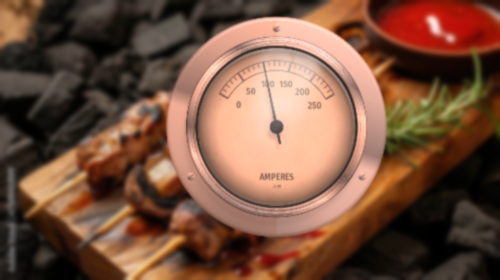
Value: {"value": 100, "unit": "A"}
